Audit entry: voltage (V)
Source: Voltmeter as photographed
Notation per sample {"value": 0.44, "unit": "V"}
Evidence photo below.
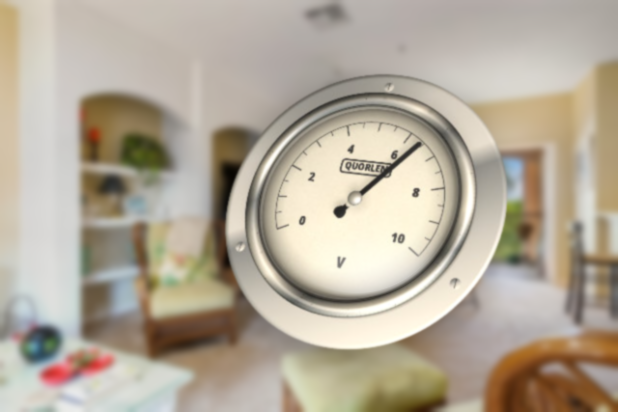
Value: {"value": 6.5, "unit": "V"}
